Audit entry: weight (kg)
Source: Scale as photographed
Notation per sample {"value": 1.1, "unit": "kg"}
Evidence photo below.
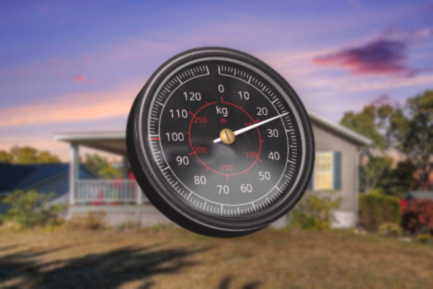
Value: {"value": 25, "unit": "kg"}
